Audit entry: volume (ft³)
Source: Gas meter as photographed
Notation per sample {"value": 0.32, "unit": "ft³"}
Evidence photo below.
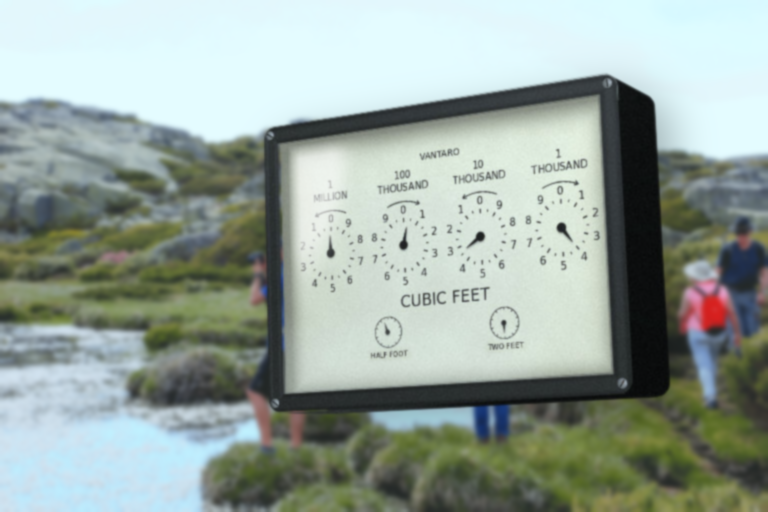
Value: {"value": 3400, "unit": "ft³"}
